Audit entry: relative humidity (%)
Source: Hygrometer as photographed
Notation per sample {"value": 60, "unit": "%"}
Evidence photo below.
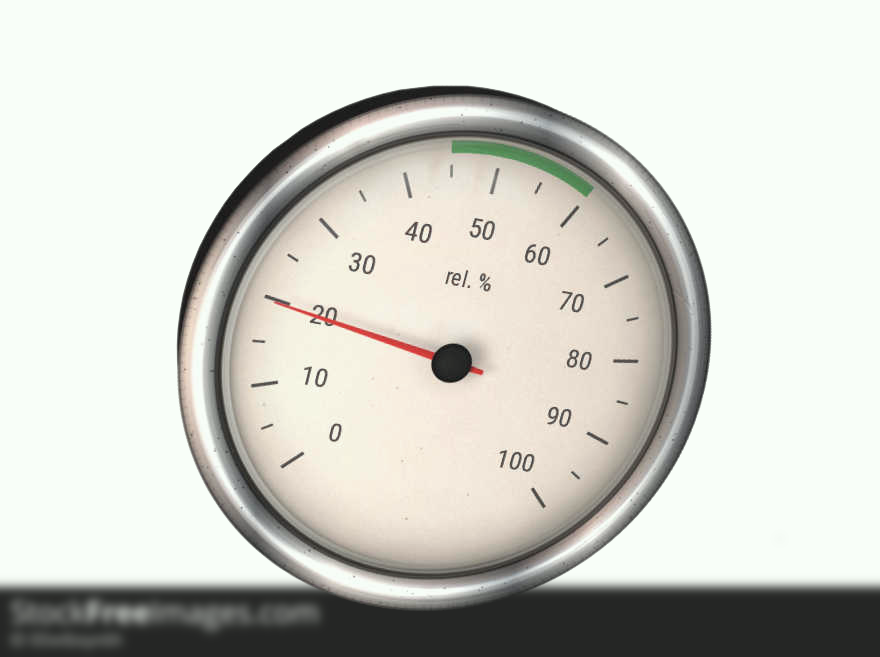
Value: {"value": 20, "unit": "%"}
